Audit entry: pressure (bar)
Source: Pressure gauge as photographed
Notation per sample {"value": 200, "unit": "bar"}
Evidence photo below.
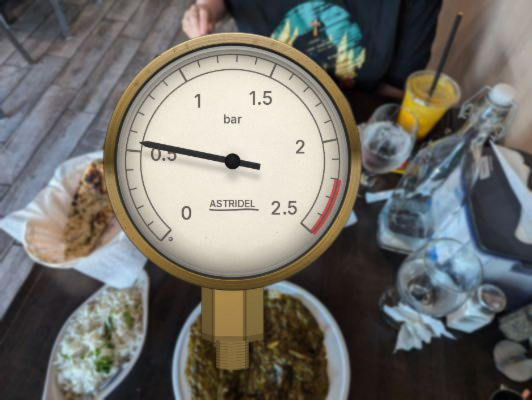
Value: {"value": 0.55, "unit": "bar"}
